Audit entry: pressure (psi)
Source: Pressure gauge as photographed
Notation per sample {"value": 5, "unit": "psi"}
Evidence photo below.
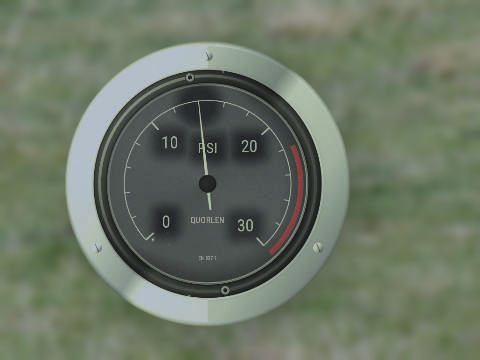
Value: {"value": 14, "unit": "psi"}
